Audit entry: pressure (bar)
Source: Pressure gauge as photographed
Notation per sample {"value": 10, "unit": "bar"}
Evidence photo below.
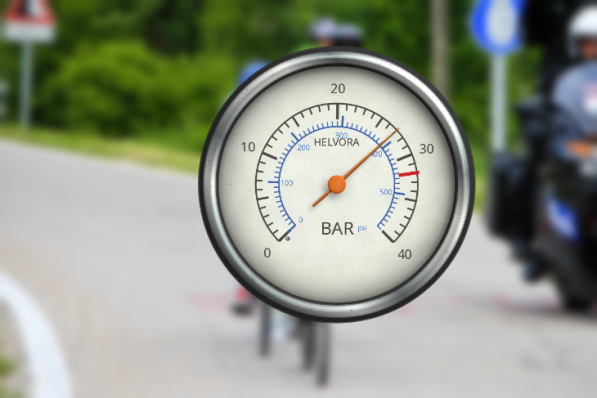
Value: {"value": 27, "unit": "bar"}
